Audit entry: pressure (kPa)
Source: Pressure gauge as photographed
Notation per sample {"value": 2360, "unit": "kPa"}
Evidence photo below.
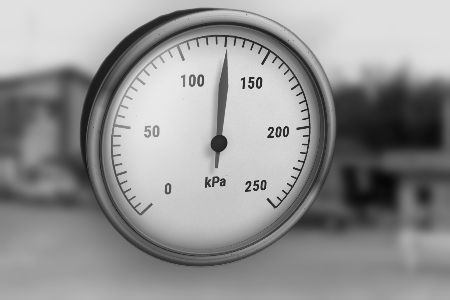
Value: {"value": 125, "unit": "kPa"}
